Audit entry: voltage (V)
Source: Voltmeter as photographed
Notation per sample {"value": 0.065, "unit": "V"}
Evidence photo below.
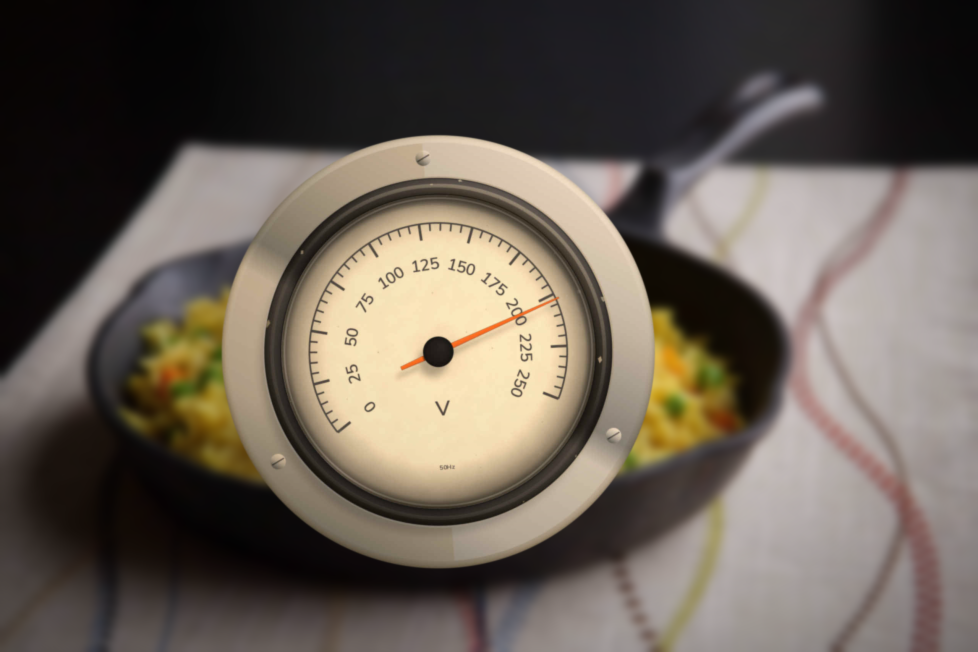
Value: {"value": 202.5, "unit": "V"}
